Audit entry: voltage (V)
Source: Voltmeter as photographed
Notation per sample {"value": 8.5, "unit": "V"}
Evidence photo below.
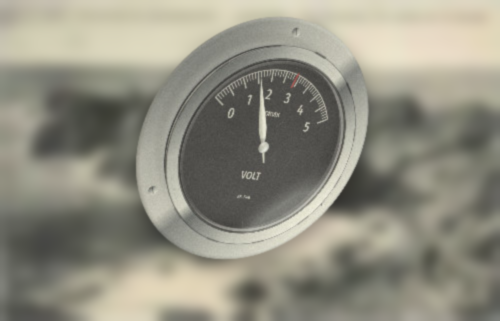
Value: {"value": 1.5, "unit": "V"}
